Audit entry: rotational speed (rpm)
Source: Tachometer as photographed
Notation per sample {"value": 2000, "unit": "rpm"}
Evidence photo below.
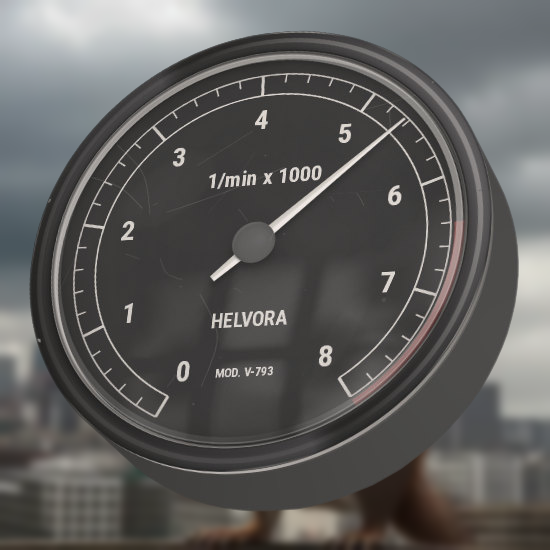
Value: {"value": 5400, "unit": "rpm"}
